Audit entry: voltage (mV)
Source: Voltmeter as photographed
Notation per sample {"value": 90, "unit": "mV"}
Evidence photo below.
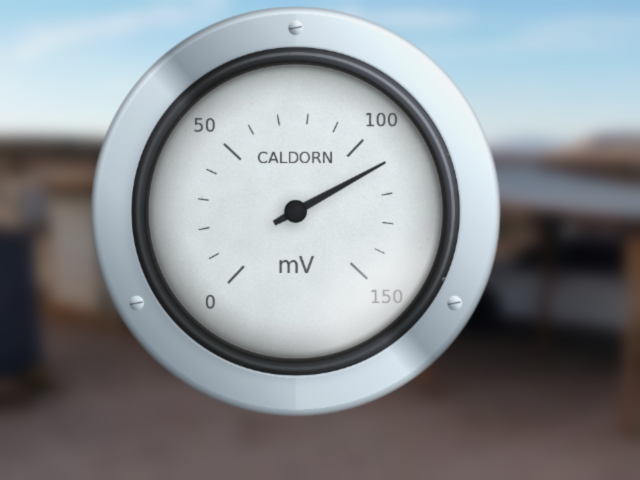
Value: {"value": 110, "unit": "mV"}
